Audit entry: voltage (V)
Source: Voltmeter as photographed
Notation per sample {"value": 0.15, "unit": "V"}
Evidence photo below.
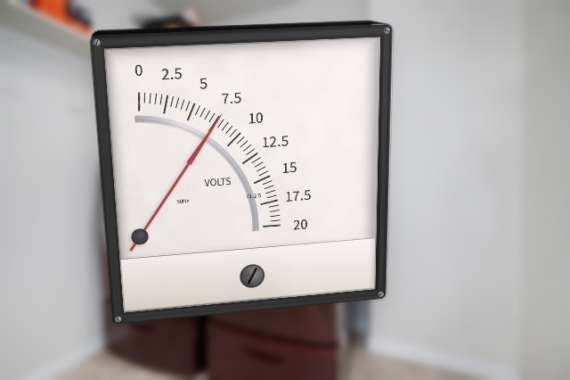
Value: {"value": 7.5, "unit": "V"}
